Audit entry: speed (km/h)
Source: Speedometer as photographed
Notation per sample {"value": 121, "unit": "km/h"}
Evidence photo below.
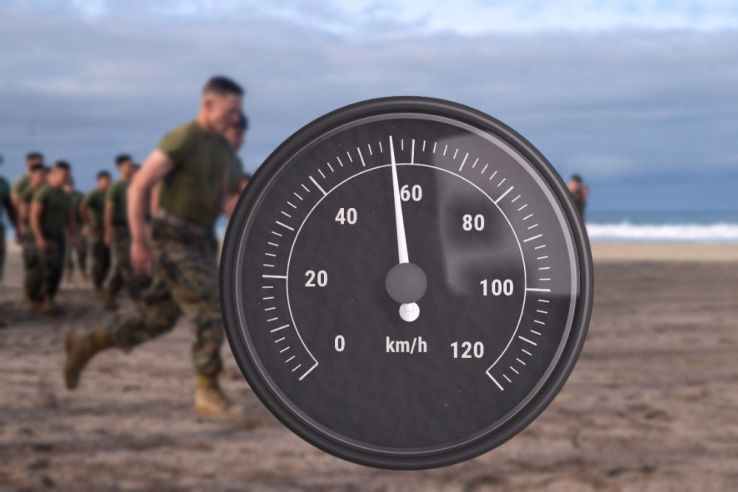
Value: {"value": 56, "unit": "km/h"}
